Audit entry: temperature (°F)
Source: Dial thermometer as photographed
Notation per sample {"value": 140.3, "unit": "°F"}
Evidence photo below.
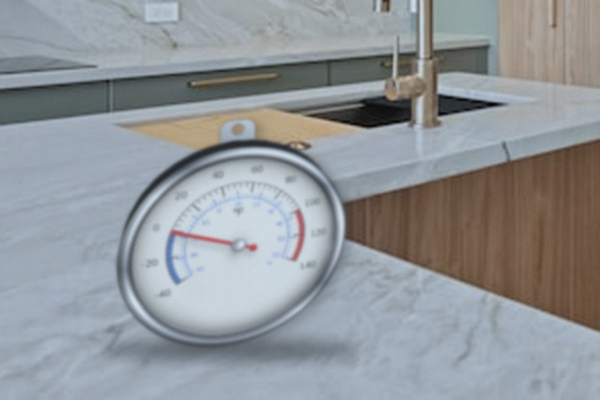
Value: {"value": 0, "unit": "°F"}
